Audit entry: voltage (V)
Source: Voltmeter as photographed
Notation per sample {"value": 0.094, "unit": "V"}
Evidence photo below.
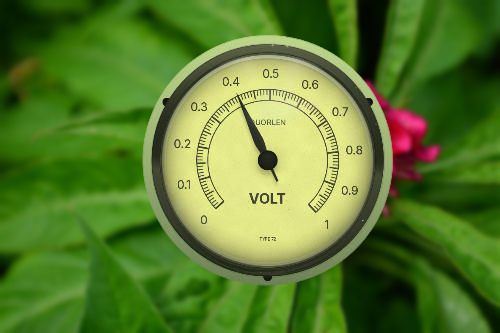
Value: {"value": 0.4, "unit": "V"}
